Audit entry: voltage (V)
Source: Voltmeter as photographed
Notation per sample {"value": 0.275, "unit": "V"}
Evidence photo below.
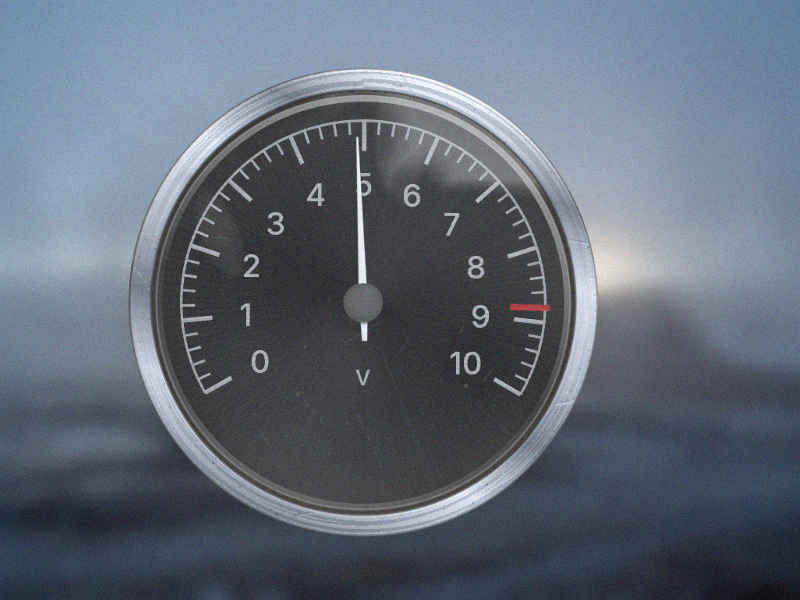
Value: {"value": 4.9, "unit": "V"}
